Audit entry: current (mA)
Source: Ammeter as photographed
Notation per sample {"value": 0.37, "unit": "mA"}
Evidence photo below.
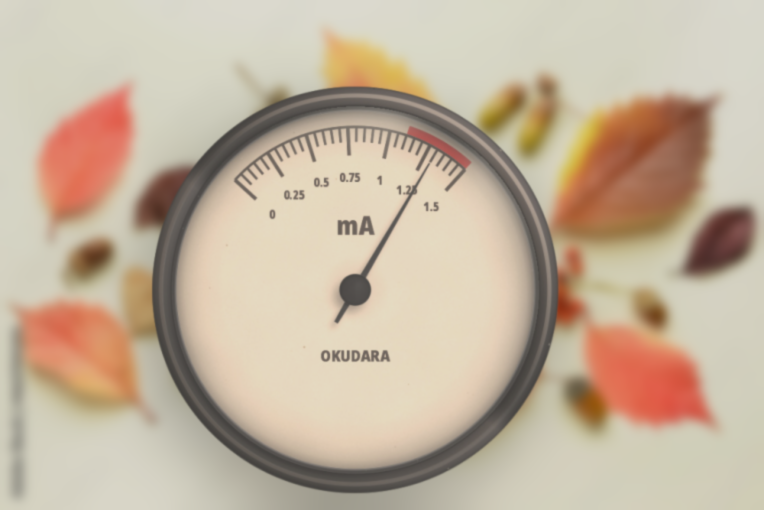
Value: {"value": 1.3, "unit": "mA"}
